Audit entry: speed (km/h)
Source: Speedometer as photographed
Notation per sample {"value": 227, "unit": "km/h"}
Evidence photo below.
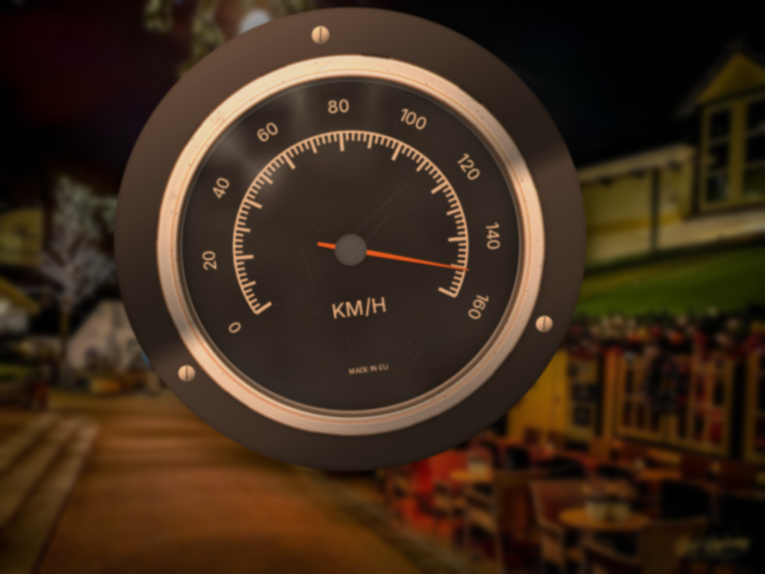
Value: {"value": 150, "unit": "km/h"}
